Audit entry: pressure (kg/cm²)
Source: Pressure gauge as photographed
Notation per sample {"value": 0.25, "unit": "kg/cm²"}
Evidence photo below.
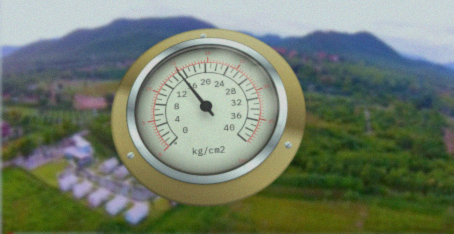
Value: {"value": 15, "unit": "kg/cm²"}
